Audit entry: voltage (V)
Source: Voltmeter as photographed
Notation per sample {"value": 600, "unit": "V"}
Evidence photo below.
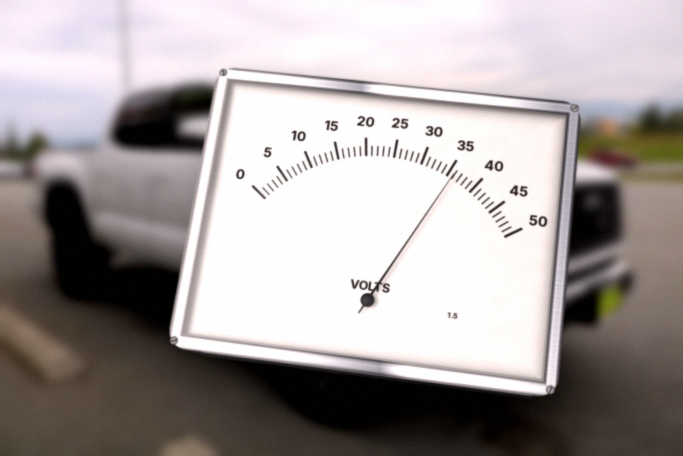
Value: {"value": 36, "unit": "V"}
